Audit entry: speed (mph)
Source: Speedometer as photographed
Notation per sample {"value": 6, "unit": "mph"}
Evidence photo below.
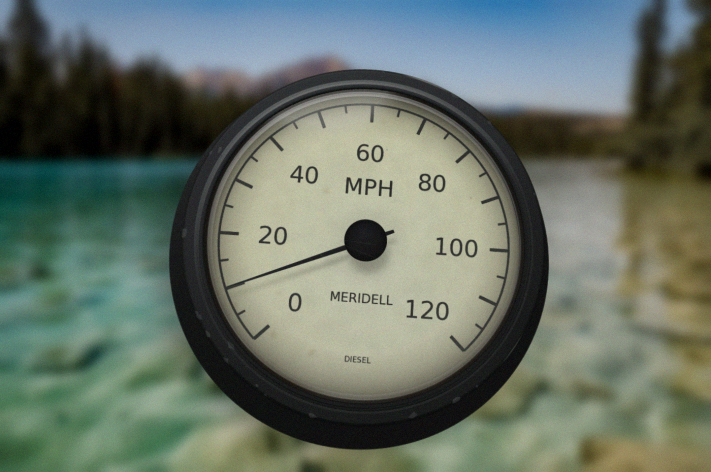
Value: {"value": 10, "unit": "mph"}
